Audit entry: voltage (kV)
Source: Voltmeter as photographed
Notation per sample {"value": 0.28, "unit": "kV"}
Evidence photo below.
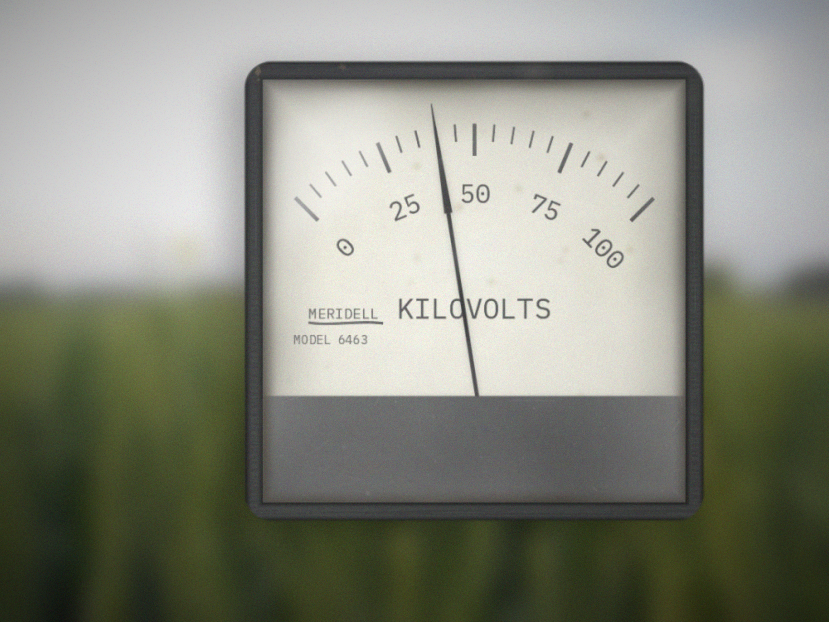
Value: {"value": 40, "unit": "kV"}
